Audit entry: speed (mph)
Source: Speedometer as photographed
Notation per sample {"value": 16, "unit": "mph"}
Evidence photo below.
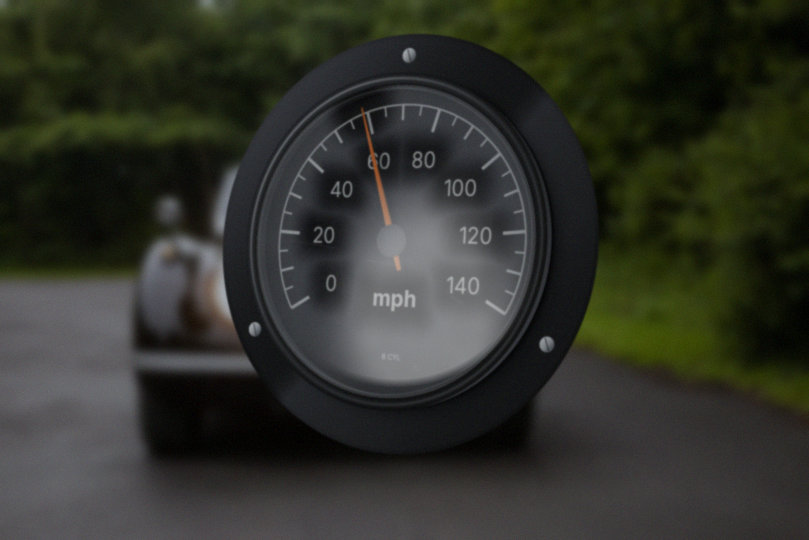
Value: {"value": 60, "unit": "mph"}
